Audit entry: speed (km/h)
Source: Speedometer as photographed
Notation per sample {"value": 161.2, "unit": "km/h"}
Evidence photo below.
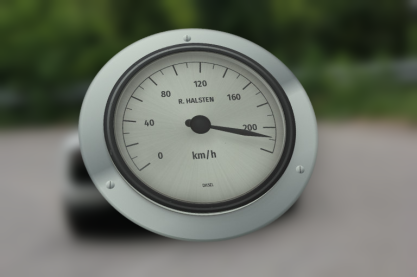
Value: {"value": 210, "unit": "km/h"}
